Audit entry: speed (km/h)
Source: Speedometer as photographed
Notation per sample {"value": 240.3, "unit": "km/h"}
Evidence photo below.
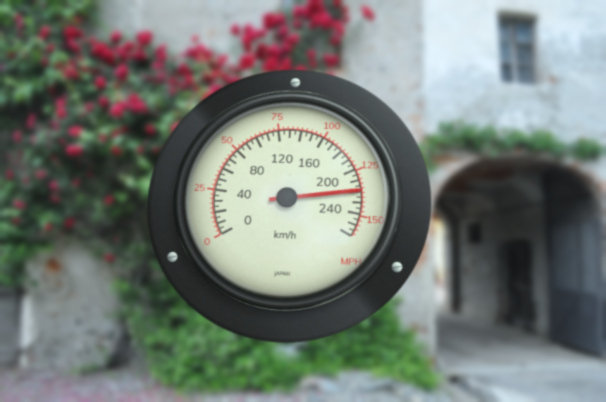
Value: {"value": 220, "unit": "km/h"}
